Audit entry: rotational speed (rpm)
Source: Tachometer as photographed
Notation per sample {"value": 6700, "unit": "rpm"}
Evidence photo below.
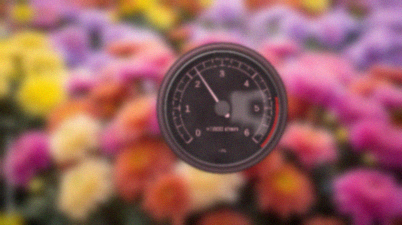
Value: {"value": 2250, "unit": "rpm"}
